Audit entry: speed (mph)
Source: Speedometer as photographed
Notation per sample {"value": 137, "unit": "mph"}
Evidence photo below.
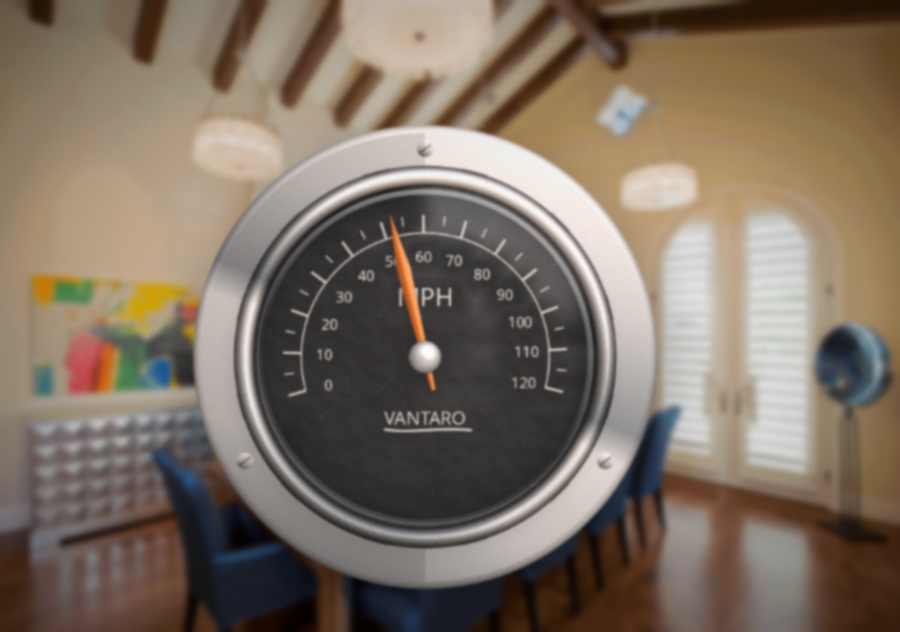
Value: {"value": 52.5, "unit": "mph"}
